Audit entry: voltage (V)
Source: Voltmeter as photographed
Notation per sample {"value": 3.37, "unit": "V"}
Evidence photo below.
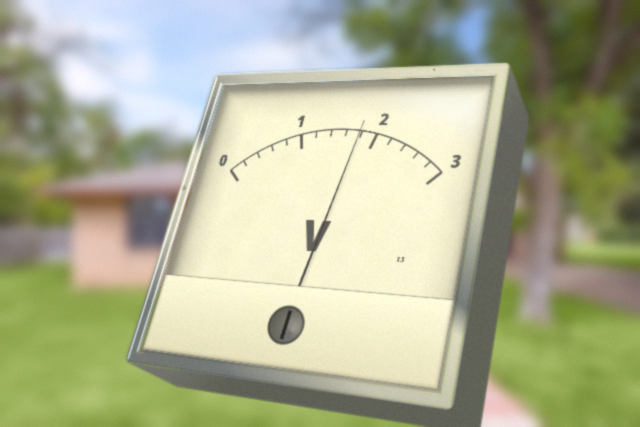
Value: {"value": 1.8, "unit": "V"}
